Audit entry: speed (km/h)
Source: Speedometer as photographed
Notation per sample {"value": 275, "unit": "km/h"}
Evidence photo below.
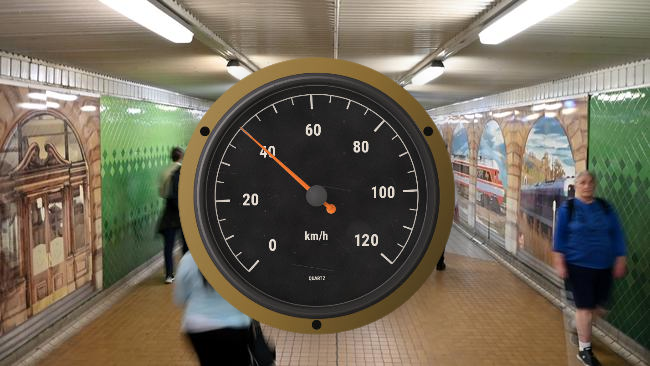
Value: {"value": 40, "unit": "km/h"}
